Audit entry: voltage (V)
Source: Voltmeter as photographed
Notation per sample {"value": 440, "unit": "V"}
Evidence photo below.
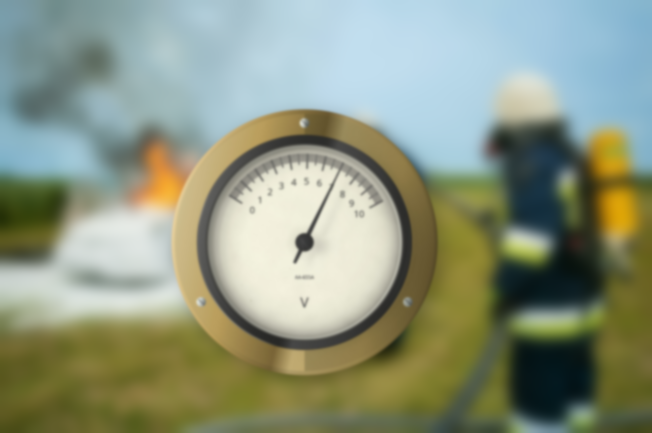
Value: {"value": 7, "unit": "V"}
